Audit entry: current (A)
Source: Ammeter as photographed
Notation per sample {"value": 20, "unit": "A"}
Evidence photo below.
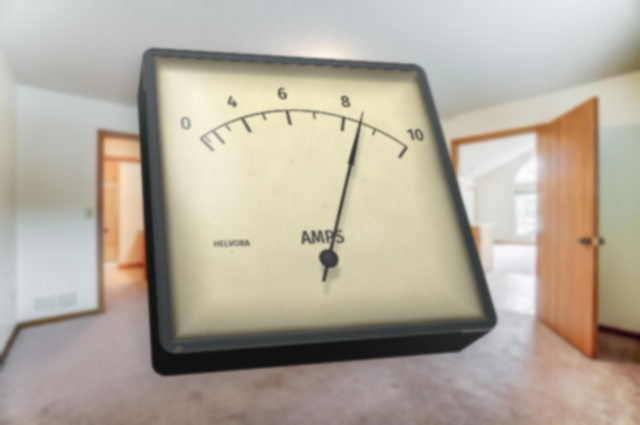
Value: {"value": 8.5, "unit": "A"}
